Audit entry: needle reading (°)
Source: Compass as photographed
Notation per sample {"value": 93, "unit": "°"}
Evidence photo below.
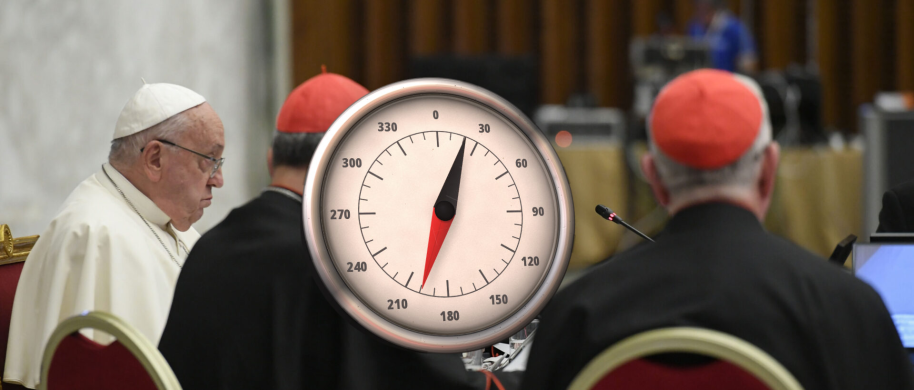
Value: {"value": 200, "unit": "°"}
